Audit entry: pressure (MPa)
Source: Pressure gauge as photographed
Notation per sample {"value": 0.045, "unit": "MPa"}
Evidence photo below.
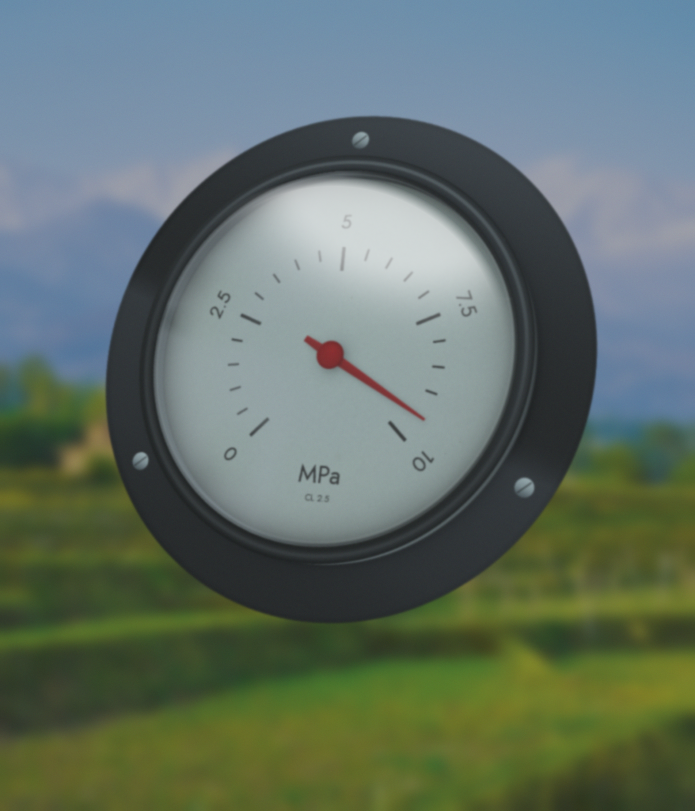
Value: {"value": 9.5, "unit": "MPa"}
